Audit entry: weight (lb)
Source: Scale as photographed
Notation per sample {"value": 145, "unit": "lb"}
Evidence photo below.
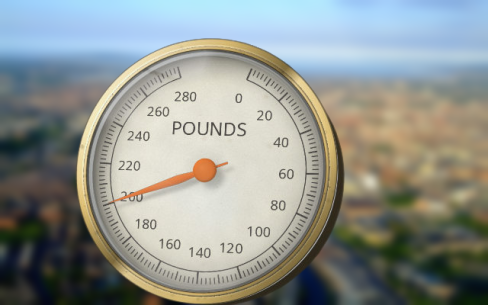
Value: {"value": 200, "unit": "lb"}
